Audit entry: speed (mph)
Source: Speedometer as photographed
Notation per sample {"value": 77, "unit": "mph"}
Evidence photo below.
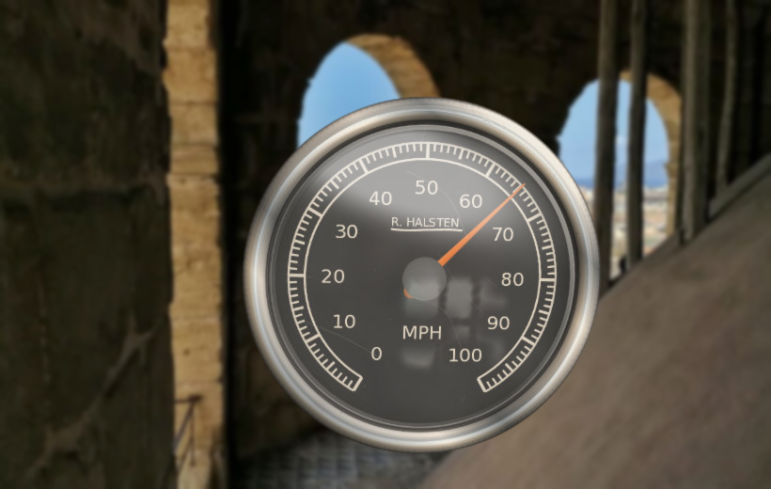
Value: {"value": 65, "unit": "mph"}
